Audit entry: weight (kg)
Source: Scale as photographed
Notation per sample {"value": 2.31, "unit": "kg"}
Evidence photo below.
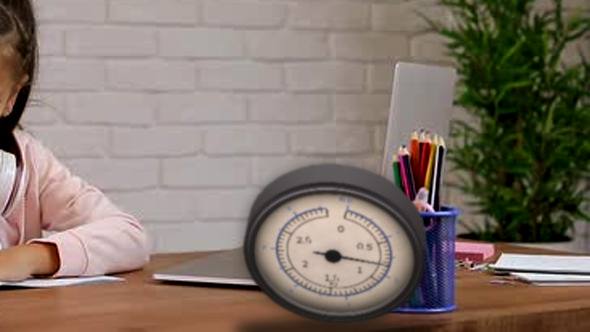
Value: {"value": 0.75, "unit": "kg"}
